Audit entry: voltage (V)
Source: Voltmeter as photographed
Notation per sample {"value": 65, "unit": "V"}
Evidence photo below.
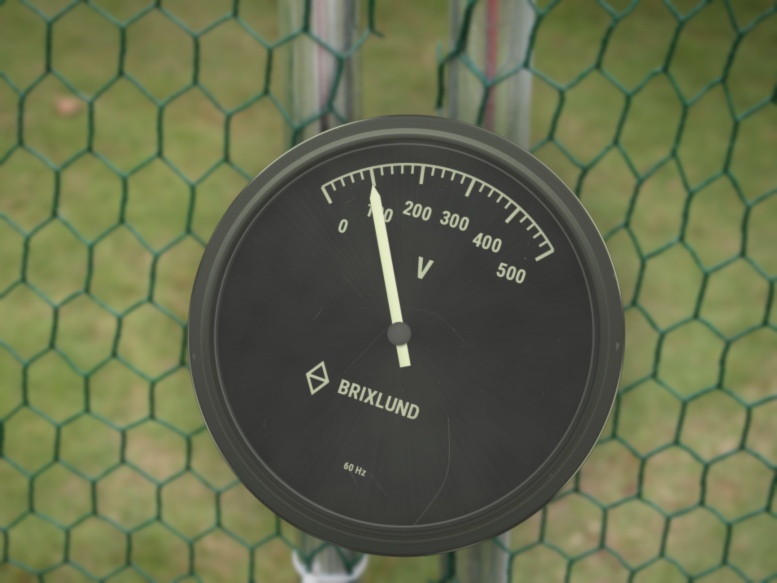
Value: {"value": 100, "unit": "V"}
